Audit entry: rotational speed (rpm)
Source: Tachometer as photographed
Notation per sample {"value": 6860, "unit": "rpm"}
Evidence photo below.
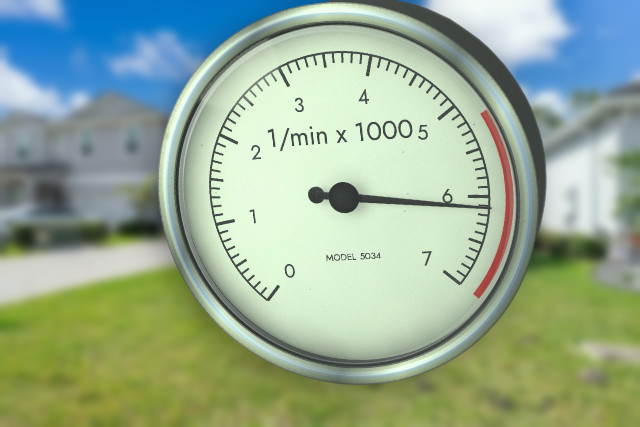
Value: {"value": 6100, "unit": "rpm"}
